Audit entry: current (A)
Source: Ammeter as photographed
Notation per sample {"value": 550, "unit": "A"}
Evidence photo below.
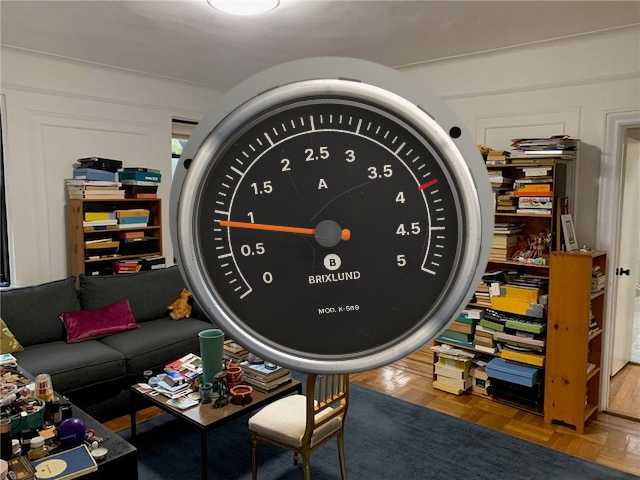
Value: {"value": 0.9, "unit": "A"}
